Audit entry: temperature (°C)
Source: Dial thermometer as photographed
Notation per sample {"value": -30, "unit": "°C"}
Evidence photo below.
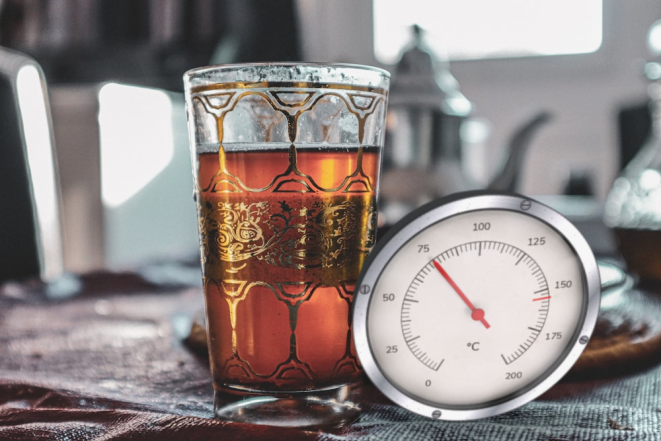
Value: {"value": 75, "unit": "°C"}
